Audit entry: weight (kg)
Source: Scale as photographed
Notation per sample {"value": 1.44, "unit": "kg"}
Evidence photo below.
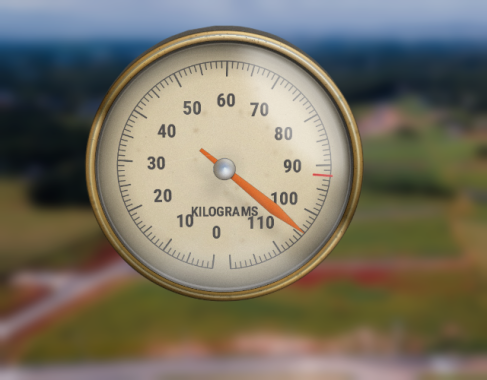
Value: {"value": 104, "unit": "kg"}
